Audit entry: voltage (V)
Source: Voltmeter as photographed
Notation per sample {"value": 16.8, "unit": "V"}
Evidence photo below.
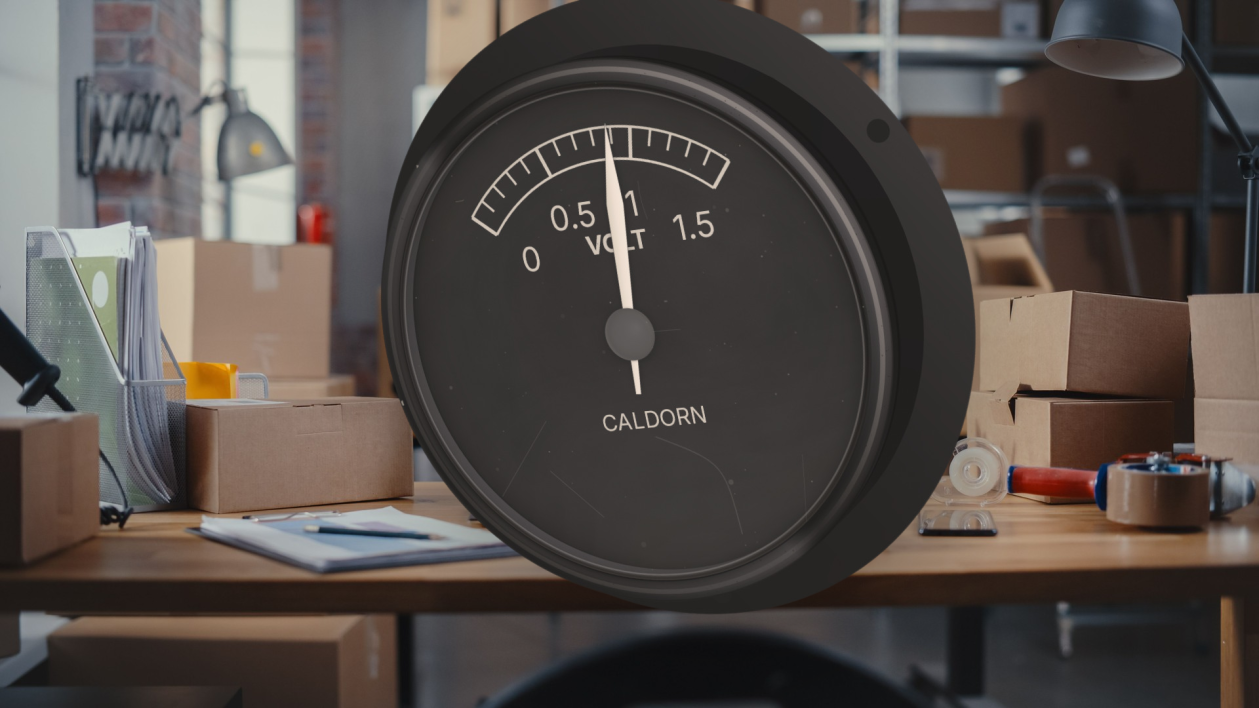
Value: {"value": 0.9, "unit": "V"}
